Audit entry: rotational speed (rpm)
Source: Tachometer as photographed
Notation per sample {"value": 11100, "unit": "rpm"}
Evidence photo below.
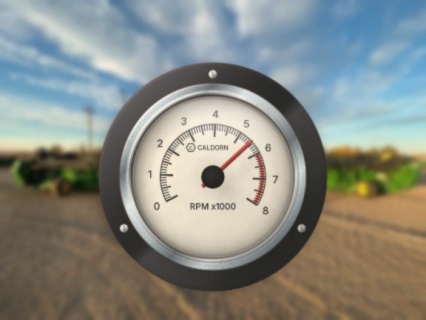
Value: {"value": 5500, "unit": "rpm"}
